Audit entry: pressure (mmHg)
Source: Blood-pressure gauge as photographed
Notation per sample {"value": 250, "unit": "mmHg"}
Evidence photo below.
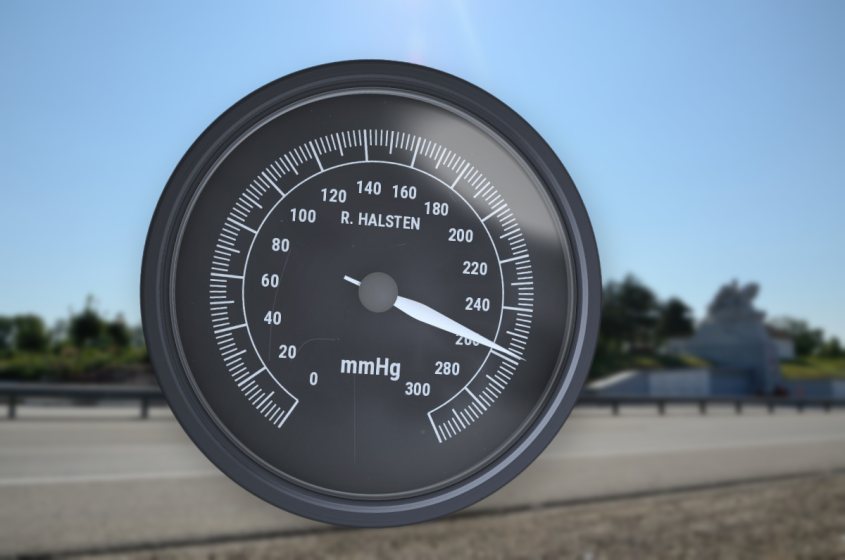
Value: {"value": 258, "unit": "mmHg"}
